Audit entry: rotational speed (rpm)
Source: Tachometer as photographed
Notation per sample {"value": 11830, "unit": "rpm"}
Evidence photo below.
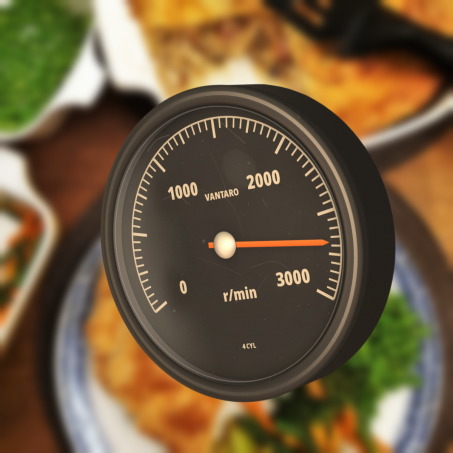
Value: {"value": 2675, "unit": "rpm"}
